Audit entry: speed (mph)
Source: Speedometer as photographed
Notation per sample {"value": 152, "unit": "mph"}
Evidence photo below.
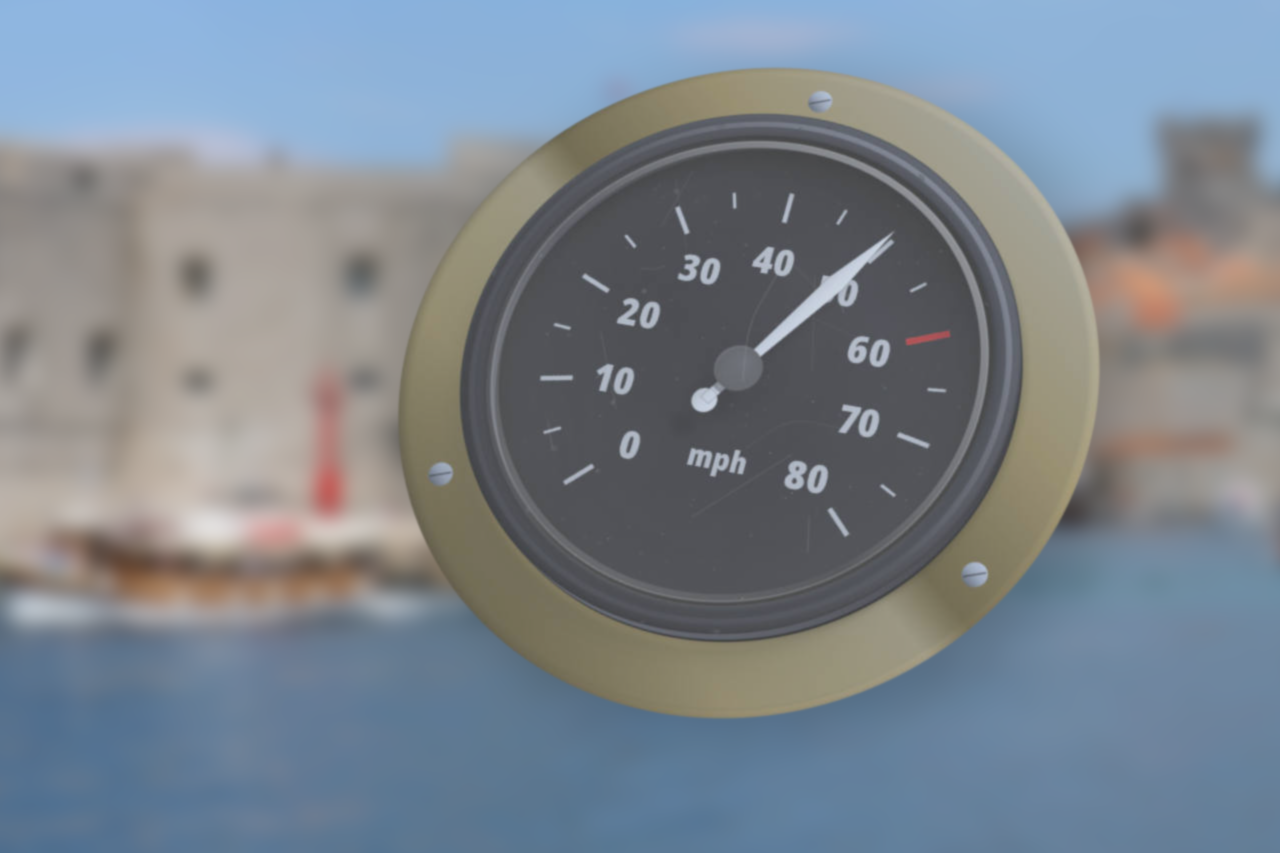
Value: {"value": 50, "unit": "mph"}
